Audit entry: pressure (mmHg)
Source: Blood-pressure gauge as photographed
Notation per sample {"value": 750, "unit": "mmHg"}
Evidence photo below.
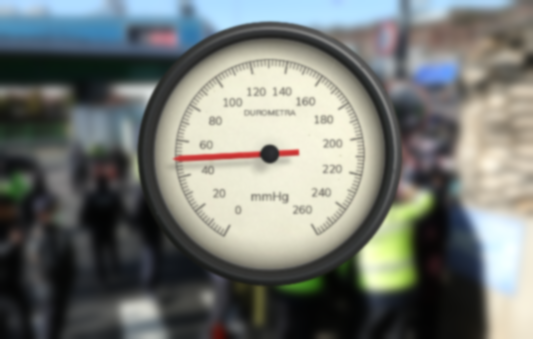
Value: {"value": 50, "unit": "mmHg"}
